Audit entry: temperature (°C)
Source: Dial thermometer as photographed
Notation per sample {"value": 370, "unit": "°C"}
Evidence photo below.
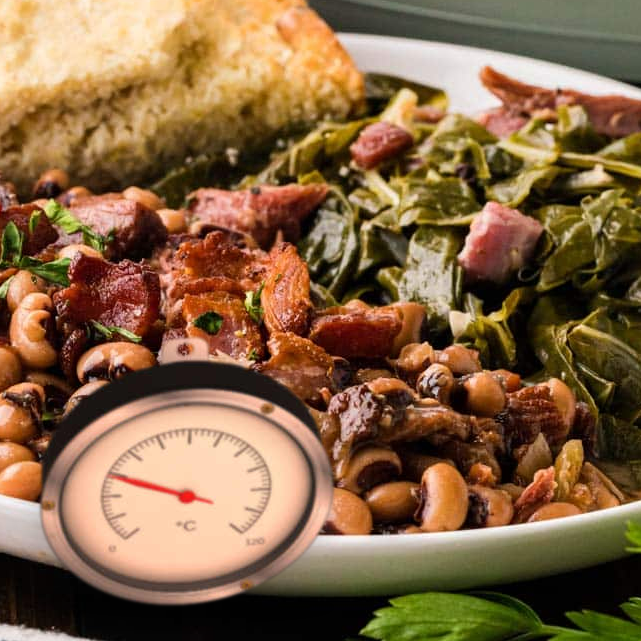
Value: {"value": 30, "unit": "°C"}
